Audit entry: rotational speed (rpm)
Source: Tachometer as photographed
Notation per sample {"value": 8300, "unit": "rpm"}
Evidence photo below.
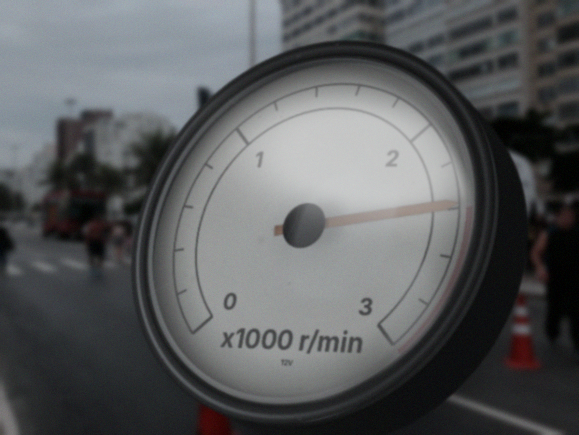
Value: {"value": 2400, "unit": "rpm"}
